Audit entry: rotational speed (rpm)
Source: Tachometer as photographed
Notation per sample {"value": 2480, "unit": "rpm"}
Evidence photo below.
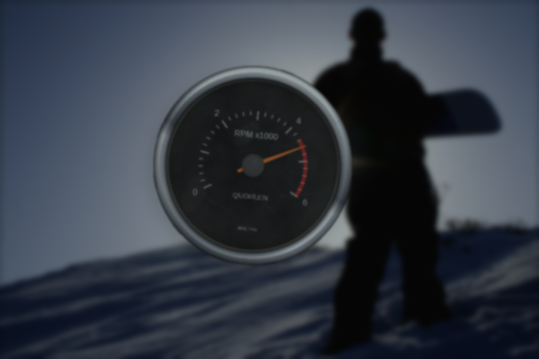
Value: {"value": 4600, "unit": "rpm"}
